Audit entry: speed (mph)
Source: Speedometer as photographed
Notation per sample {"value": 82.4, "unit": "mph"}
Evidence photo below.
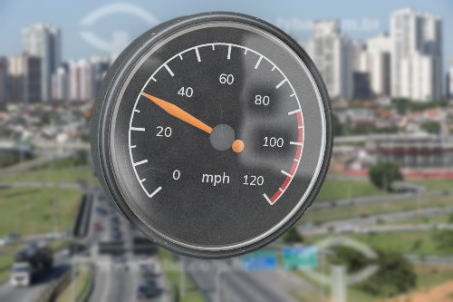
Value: {"value": 30, "unit": "mph"}
